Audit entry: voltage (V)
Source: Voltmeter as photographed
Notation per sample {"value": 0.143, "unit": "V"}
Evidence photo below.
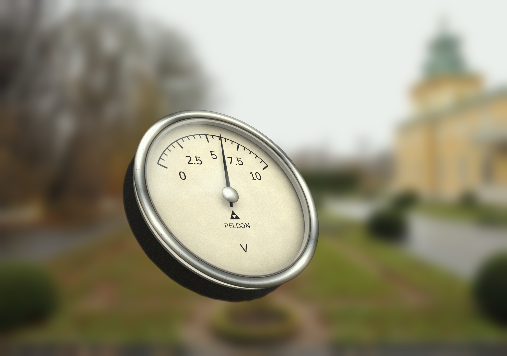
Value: {"value": 6, "unit": "V"}
